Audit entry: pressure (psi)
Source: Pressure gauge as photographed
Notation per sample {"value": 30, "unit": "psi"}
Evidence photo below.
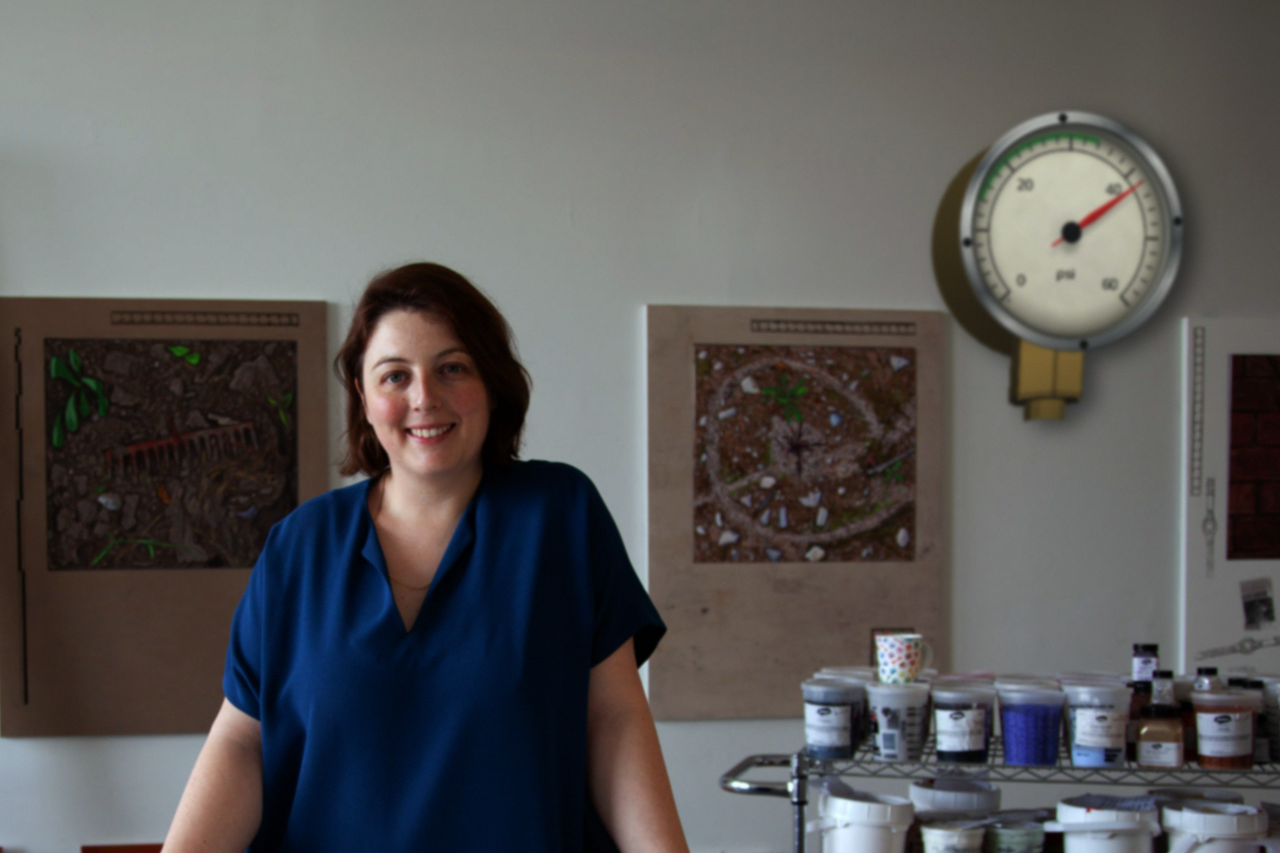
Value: {"value": 42, "unit": "psi"}
